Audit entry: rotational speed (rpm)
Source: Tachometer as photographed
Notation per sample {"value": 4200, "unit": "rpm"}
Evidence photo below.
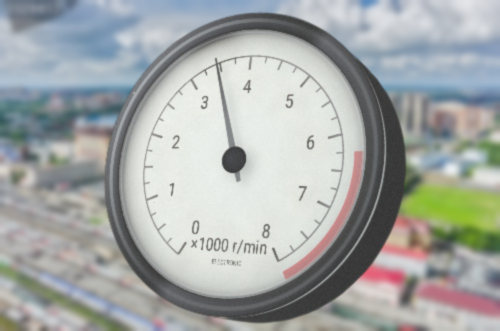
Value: {"value": 3500, "unit": "rpm"}
